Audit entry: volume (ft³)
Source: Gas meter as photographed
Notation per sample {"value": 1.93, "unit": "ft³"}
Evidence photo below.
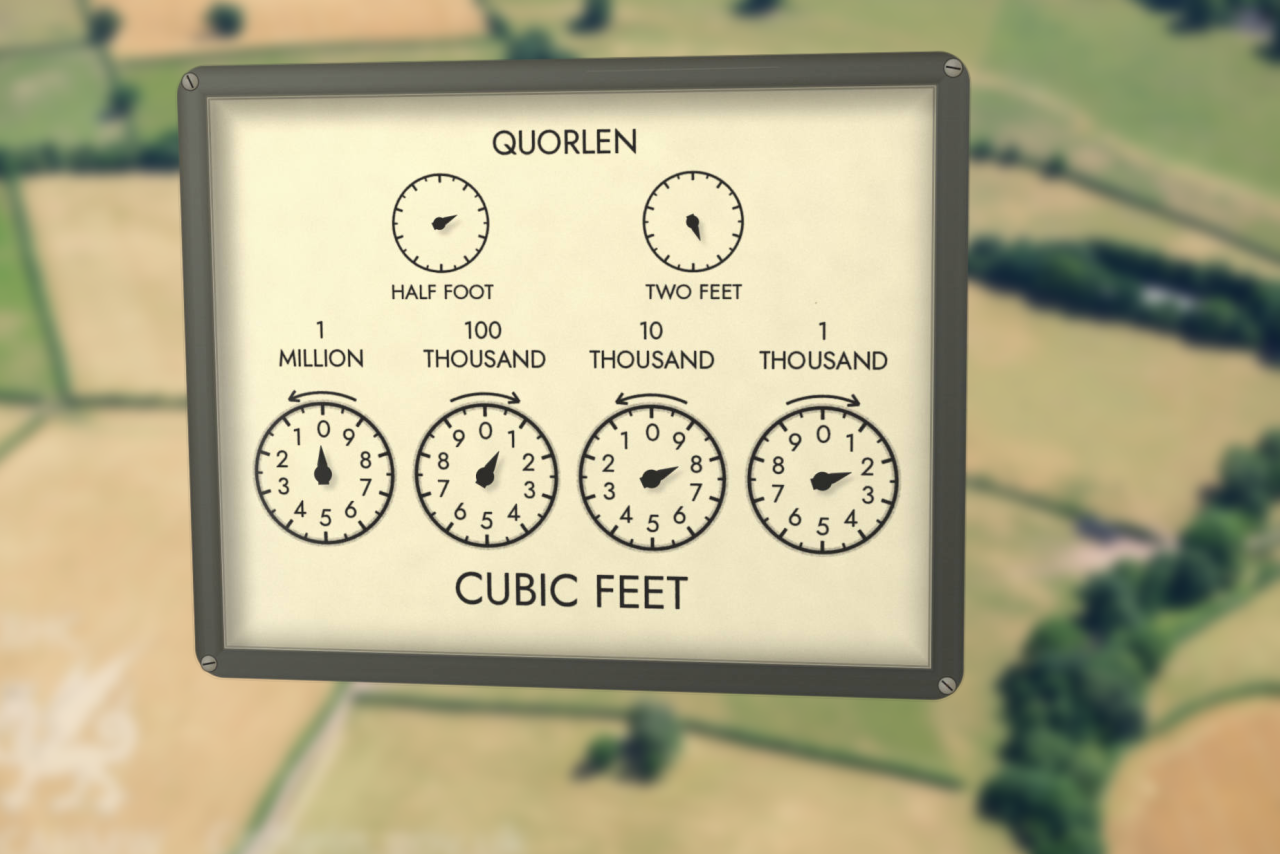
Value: {"value": 8200, "unit": "ft³"}
